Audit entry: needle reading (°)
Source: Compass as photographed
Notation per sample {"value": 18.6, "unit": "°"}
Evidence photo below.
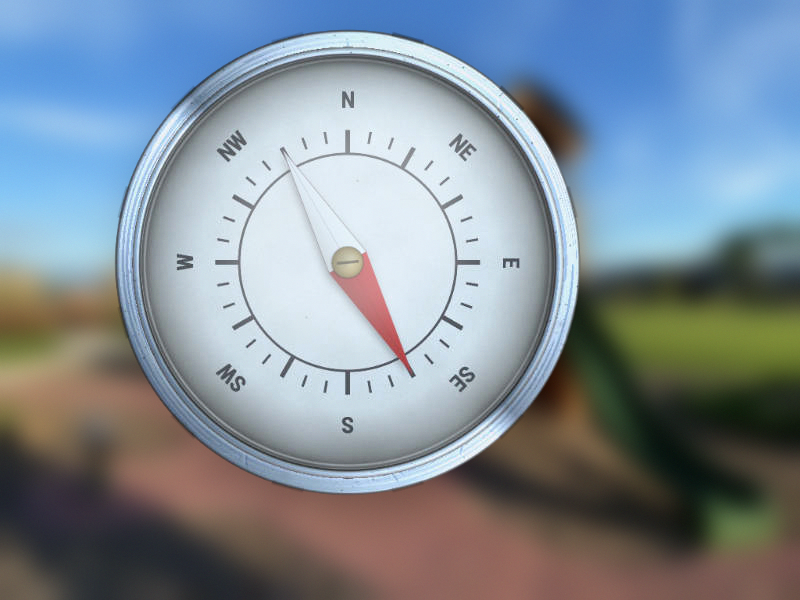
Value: {"value": 150, "unit": "°"}
